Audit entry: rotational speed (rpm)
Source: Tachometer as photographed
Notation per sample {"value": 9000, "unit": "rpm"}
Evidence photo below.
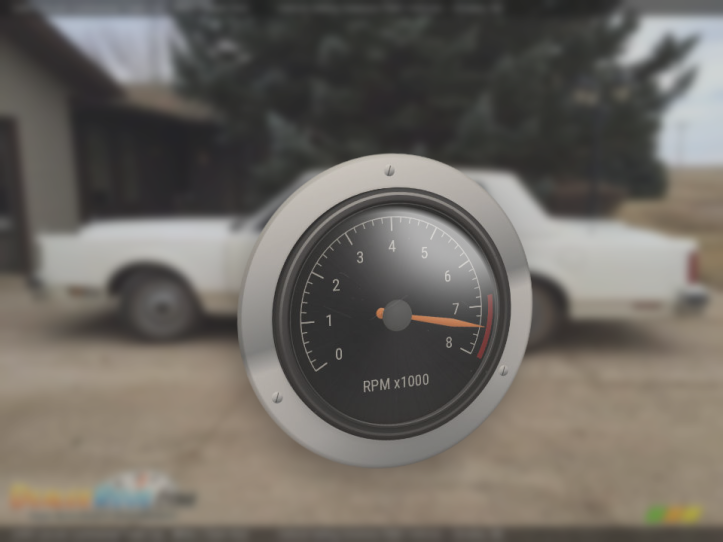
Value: {"value": 7400, "unit": "rpm"}
